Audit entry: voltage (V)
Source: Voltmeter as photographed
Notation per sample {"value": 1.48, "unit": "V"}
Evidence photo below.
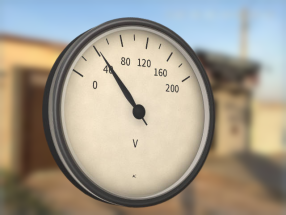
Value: {"value": 40, "unit": "V"}
